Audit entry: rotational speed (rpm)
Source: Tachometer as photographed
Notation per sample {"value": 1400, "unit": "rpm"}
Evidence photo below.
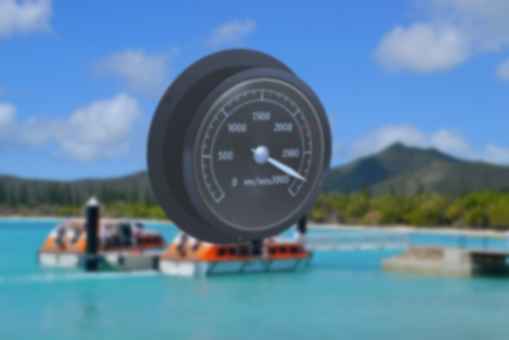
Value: {"value": 2800, "unit": "rpm"}
